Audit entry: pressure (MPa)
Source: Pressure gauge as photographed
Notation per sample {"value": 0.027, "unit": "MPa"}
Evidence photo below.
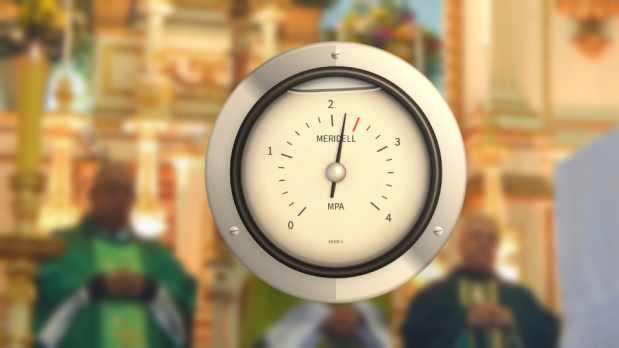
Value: {"value": 2.2, "unit": "MPa"}
